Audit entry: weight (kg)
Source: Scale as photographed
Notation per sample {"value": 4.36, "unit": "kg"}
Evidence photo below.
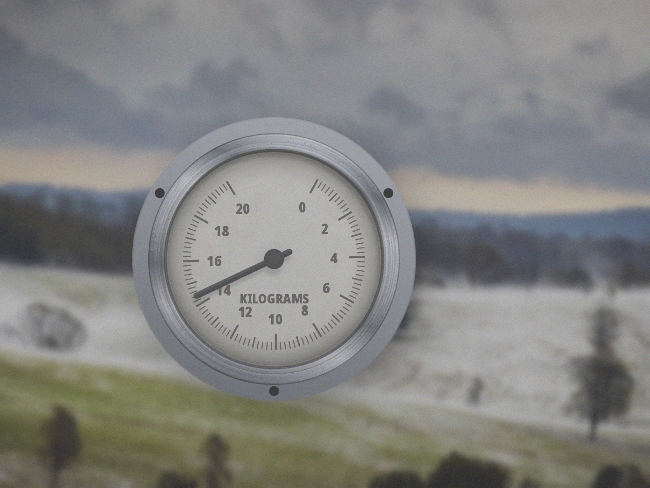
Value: {"value": 14.4, "unit": "kg"}
